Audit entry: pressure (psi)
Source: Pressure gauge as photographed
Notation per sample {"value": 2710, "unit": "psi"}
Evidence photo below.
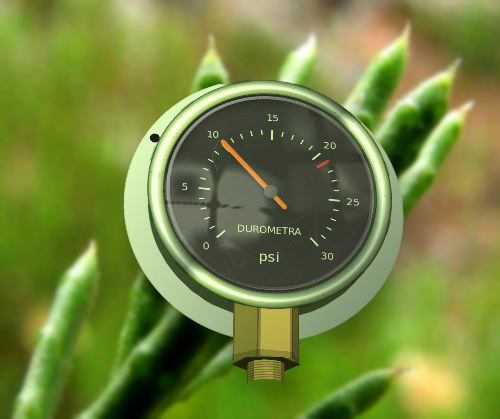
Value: {"value": 10, "unit": "psi"}
